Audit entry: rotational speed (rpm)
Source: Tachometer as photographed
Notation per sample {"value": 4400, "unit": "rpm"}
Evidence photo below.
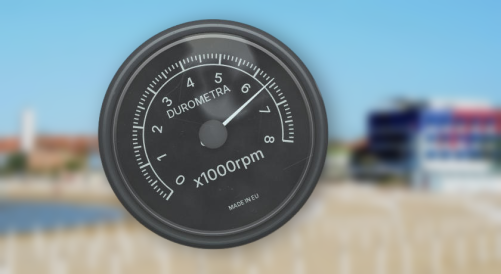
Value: {"value": 6400, "unit": "rpm"}
